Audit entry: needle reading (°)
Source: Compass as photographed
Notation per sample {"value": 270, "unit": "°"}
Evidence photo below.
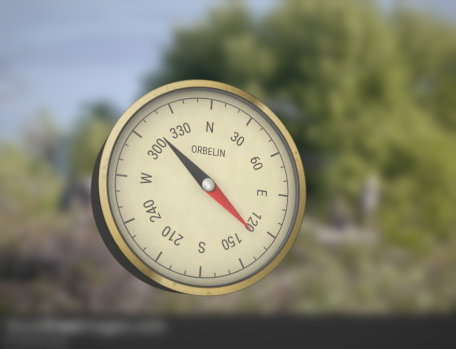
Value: {"value": 130, "unit": "°"}
